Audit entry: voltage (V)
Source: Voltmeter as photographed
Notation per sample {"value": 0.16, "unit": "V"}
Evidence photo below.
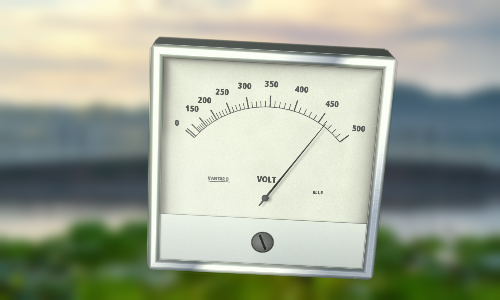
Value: {"value": 460, "unit": "V"}
